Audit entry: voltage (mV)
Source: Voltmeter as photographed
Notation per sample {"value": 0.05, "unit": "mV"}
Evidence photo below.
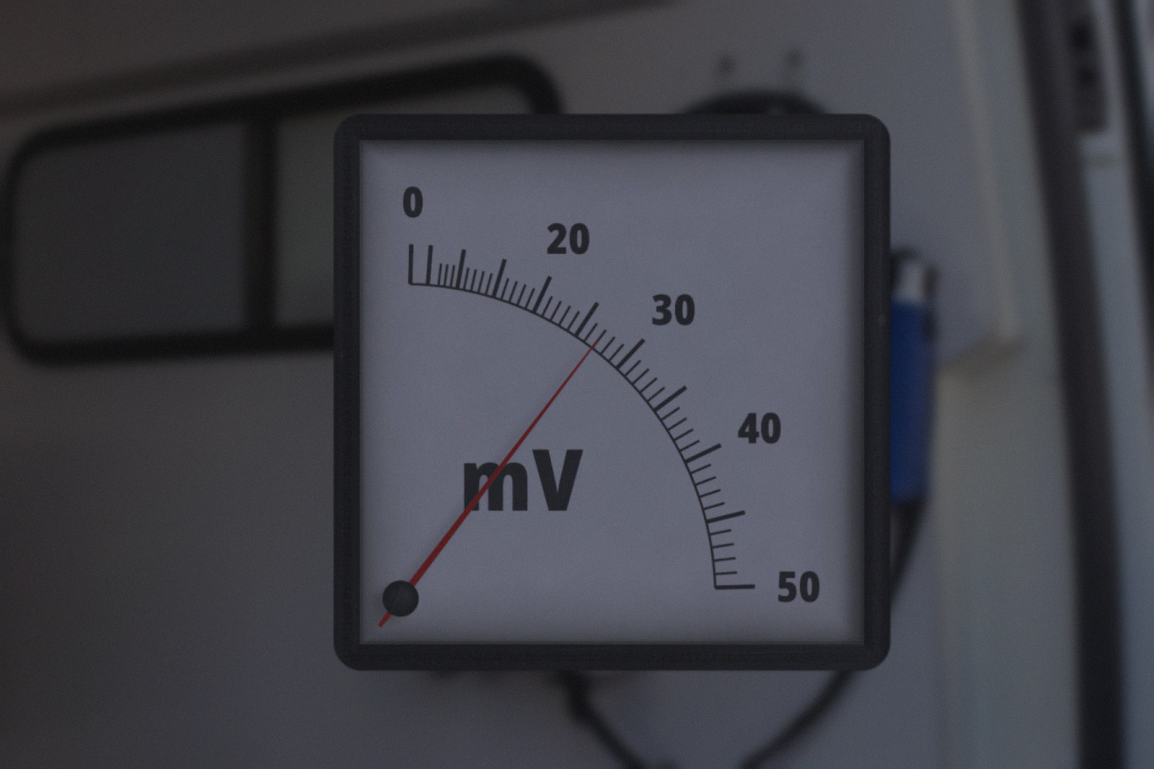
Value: {"value": 27, "unit": "mV"}
